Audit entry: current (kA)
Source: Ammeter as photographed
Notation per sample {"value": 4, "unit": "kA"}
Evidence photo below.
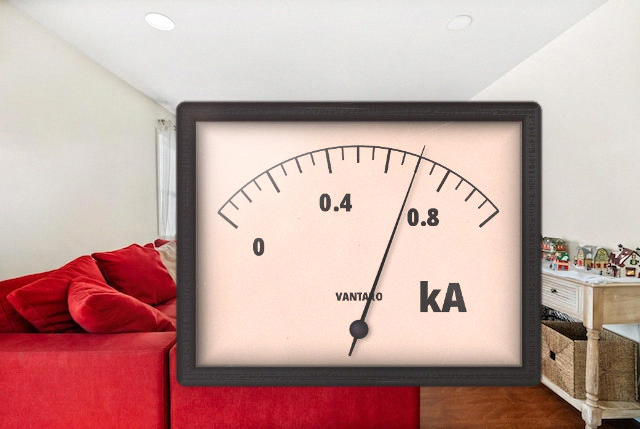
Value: {"value": 0.7, "unit": "kA"}
